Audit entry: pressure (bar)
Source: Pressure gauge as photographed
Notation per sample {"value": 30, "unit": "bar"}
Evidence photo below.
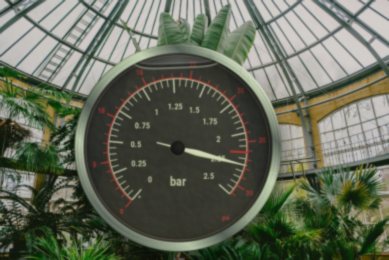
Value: {"value": 2.25, "unit": "bar"}
